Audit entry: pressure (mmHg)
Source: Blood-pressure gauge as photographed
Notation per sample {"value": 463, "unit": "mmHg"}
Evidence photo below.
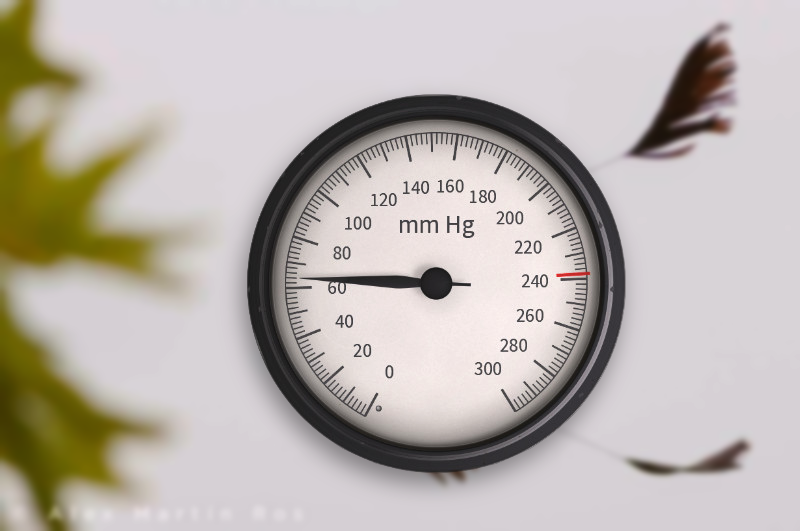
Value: {"value": 64, "unit": "mmHg"}
